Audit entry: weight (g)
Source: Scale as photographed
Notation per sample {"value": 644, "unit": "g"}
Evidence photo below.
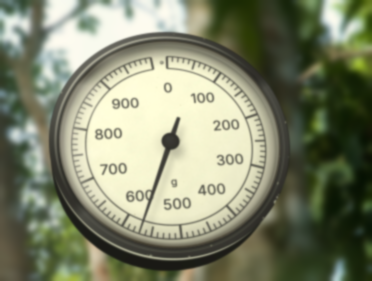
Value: {"value": 570, "unit": "g"}
